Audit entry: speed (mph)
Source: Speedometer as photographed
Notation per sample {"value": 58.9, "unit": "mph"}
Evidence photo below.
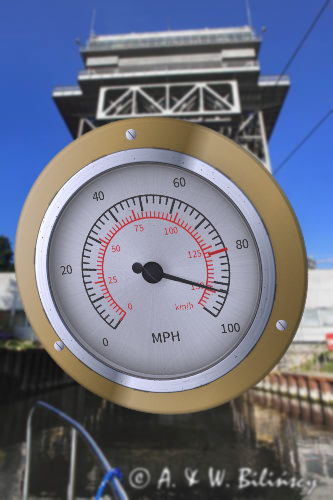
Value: {"value": 92, "unit": "mph"}
